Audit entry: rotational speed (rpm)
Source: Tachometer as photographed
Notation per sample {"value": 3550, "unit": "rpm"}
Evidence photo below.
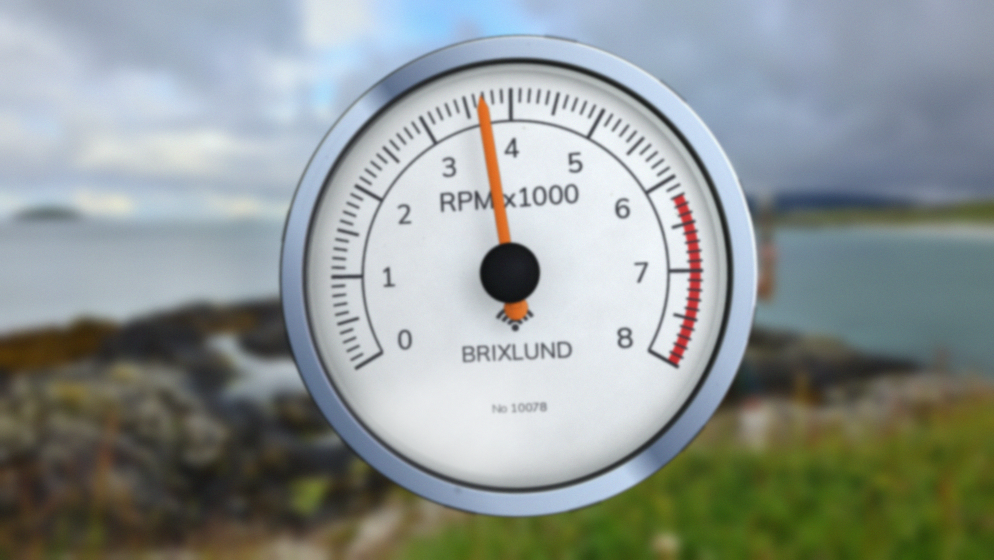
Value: {"value": 3700, "unit": "rpm"}
